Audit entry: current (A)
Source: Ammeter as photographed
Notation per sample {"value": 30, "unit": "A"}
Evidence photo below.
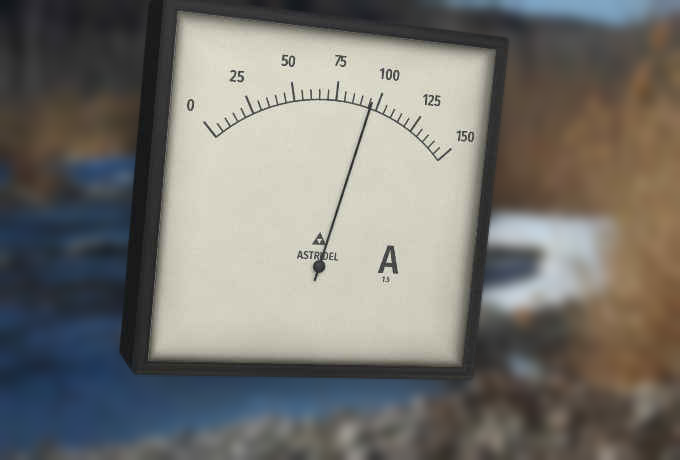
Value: {"value": 95, "unit": "A"}
